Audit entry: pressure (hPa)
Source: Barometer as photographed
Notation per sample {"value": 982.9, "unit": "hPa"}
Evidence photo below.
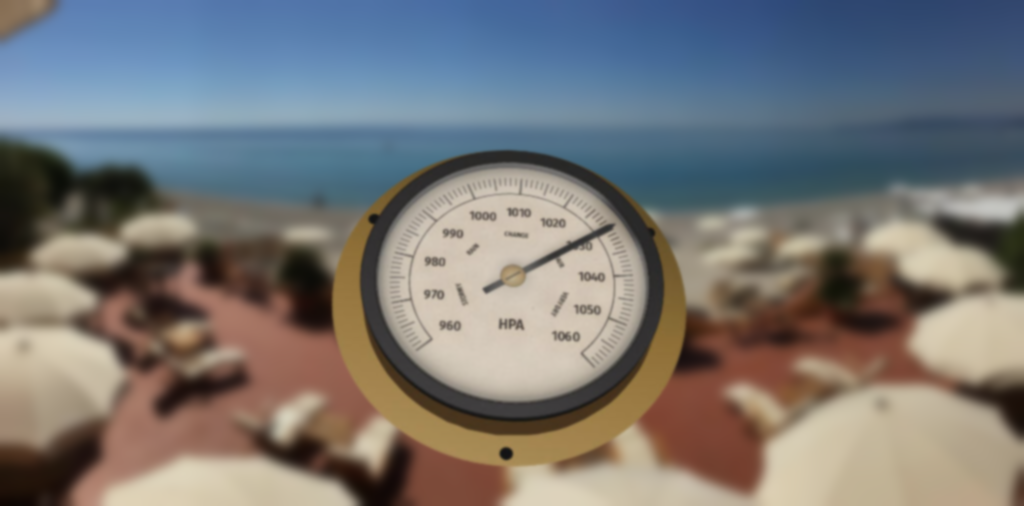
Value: {"value": 1030, "unit": "hPa"}
